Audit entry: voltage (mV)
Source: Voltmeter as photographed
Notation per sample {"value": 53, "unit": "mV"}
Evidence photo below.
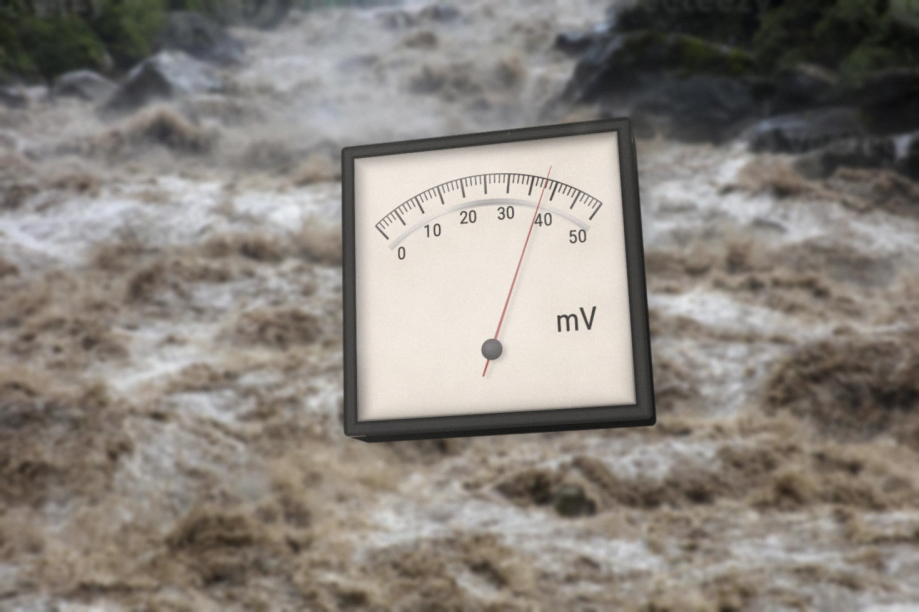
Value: {"value": 38, "unit": "mV"}
